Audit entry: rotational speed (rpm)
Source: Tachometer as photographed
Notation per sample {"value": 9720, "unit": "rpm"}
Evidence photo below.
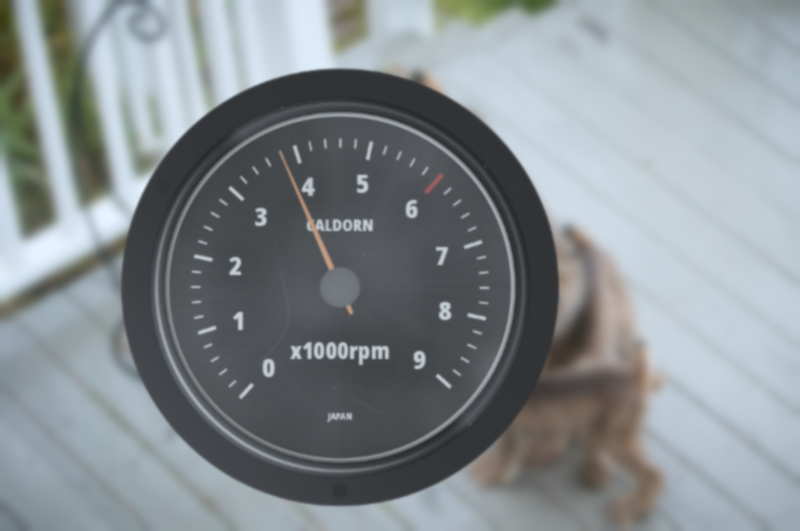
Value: {"value": 3800, "unit": "rpm"}
